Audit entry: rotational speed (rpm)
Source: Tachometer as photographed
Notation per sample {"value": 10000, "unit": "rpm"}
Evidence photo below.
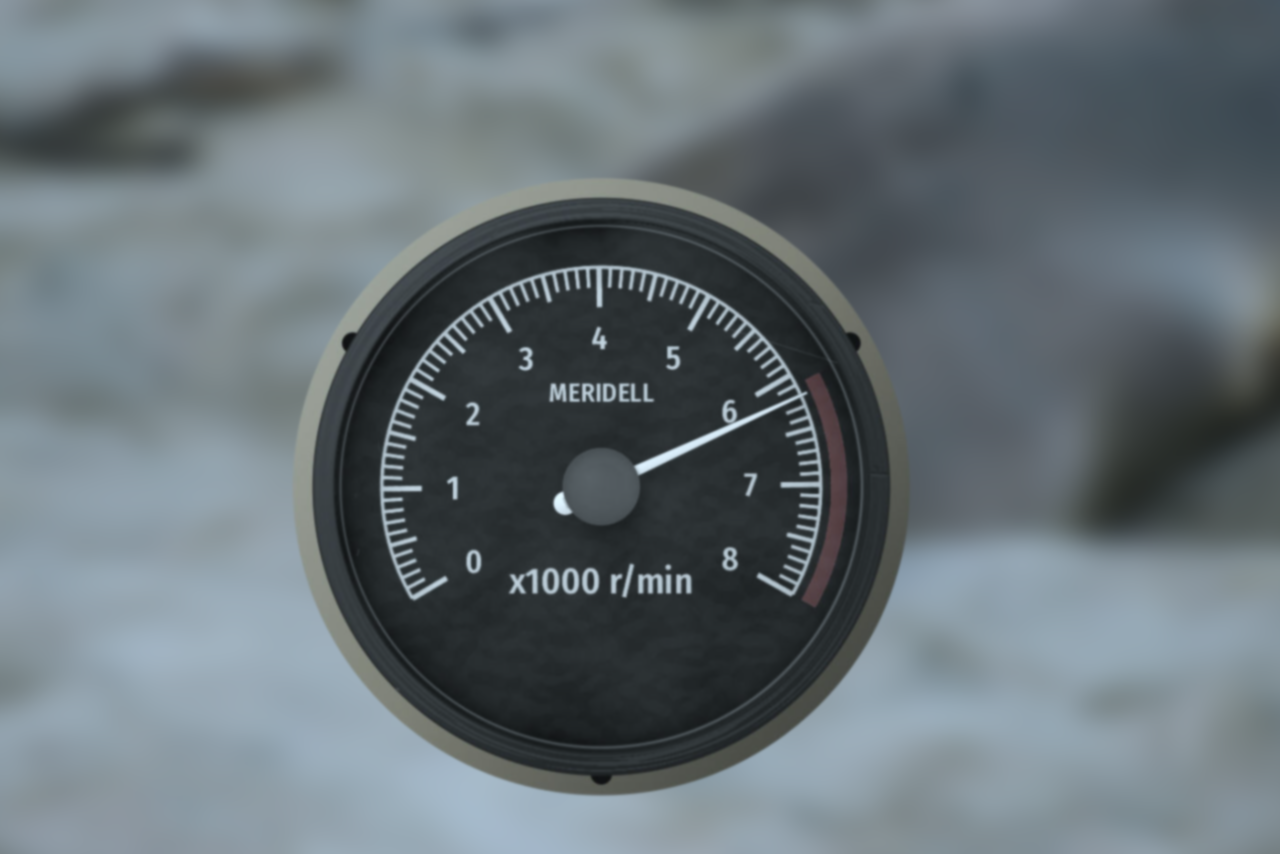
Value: {"value": 6200, "unit": "rpm"}
